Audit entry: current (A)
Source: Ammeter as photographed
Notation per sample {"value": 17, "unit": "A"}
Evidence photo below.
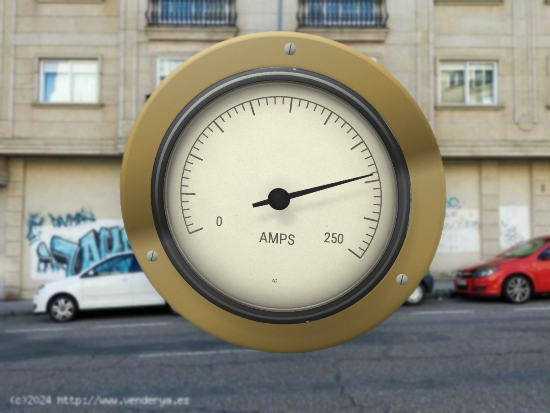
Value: {"value": 195, "unit": "A"}
